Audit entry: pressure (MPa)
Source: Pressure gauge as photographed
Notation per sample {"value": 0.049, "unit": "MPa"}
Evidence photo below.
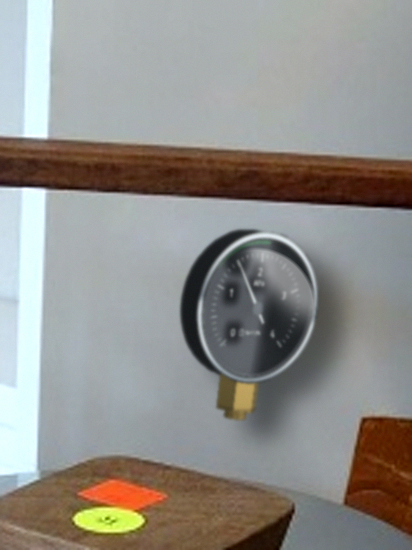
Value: {"value": 1.5, "unit": "MPa"}
